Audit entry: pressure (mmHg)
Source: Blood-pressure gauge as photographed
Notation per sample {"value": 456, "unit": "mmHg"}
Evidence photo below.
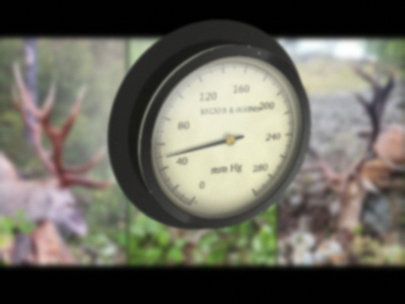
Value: {"value": 50, "unit": "mmHg"}
